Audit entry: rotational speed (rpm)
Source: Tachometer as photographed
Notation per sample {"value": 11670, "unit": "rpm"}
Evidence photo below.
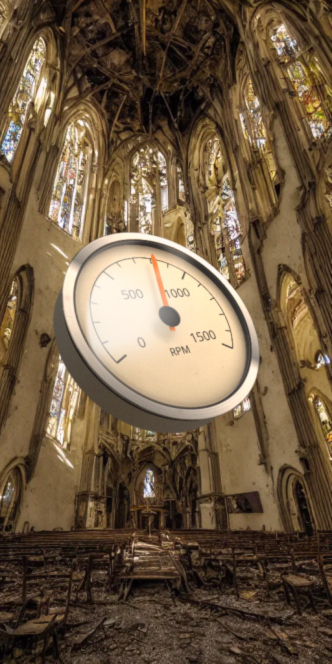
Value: {"value": 800, "unit": "rpm"}
